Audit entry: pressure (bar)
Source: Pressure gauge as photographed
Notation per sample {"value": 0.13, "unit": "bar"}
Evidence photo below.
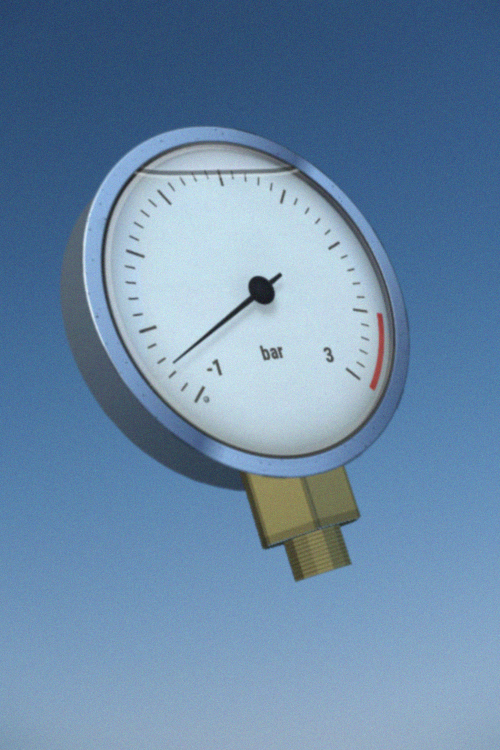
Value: {"value": -0.75, "unit": "bar"}
